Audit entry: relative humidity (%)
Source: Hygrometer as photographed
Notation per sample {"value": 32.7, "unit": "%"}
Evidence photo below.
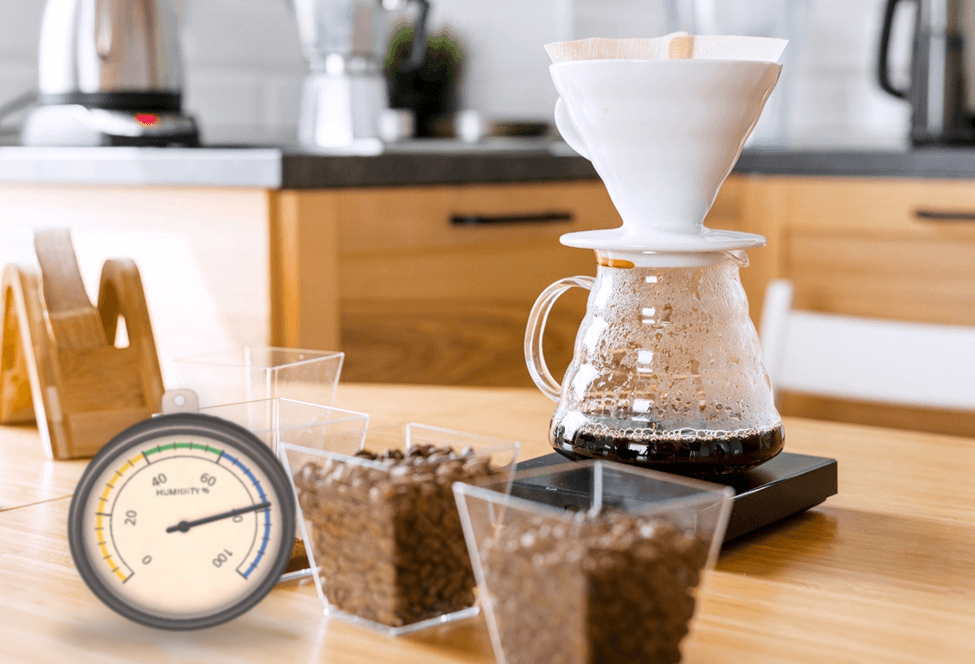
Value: {"value": 78, "unit": "%"}
